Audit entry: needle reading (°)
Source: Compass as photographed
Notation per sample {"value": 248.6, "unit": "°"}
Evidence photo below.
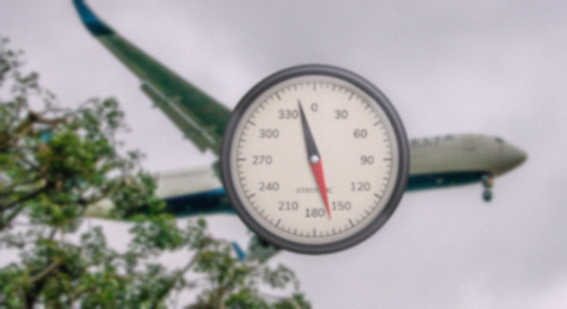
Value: {"value": 165, "unit": "°"}
